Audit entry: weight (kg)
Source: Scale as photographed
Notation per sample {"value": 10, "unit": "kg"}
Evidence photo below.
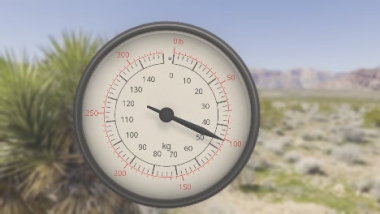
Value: {"value": 46, "unit": "kg"}
